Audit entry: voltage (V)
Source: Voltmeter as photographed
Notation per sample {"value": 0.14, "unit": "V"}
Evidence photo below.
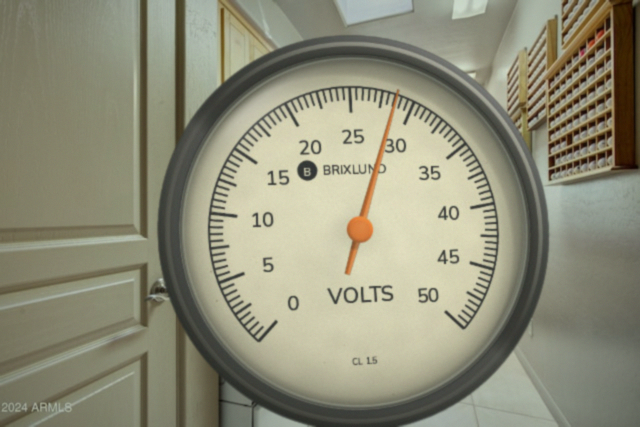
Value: {"value": 28.5, "unit": "V"}
